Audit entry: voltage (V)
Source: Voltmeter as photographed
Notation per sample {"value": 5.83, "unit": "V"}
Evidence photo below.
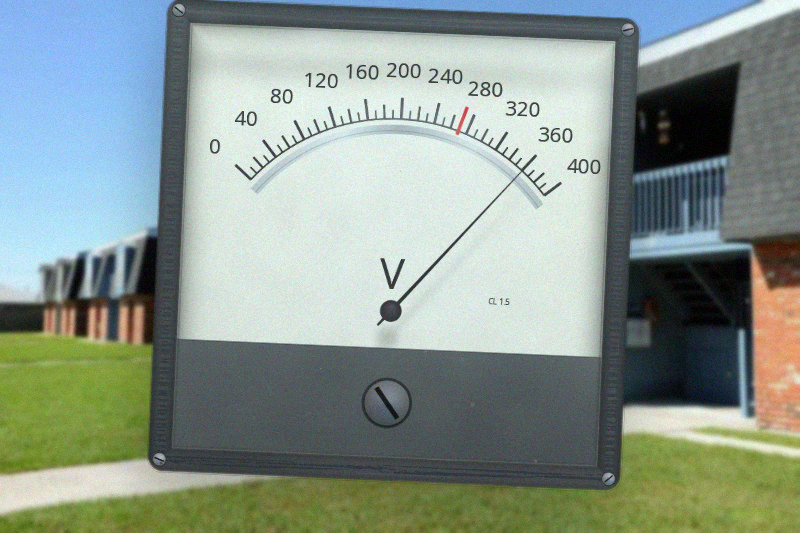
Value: {"value": 360, "unit": "V"}
